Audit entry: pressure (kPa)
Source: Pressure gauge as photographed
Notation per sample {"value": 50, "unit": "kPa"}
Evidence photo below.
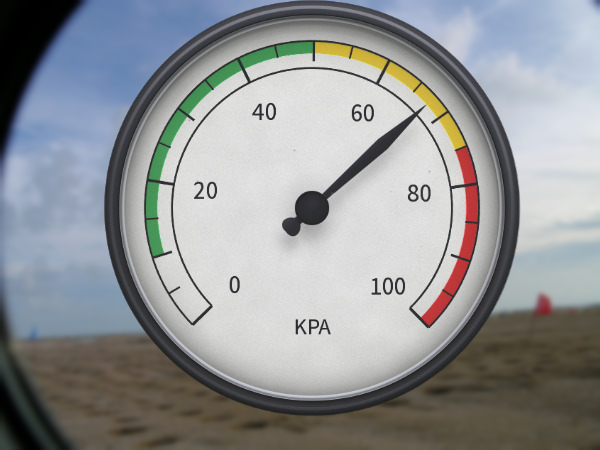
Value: {"value": 67.5, "unit": "kPa"}
